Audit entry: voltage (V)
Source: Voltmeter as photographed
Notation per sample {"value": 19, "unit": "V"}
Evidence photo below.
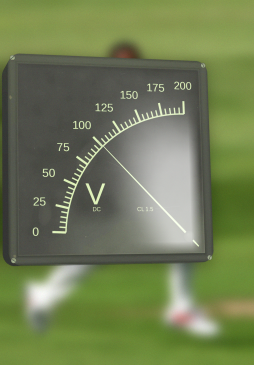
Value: {"value": 100, "unit": "V"}
